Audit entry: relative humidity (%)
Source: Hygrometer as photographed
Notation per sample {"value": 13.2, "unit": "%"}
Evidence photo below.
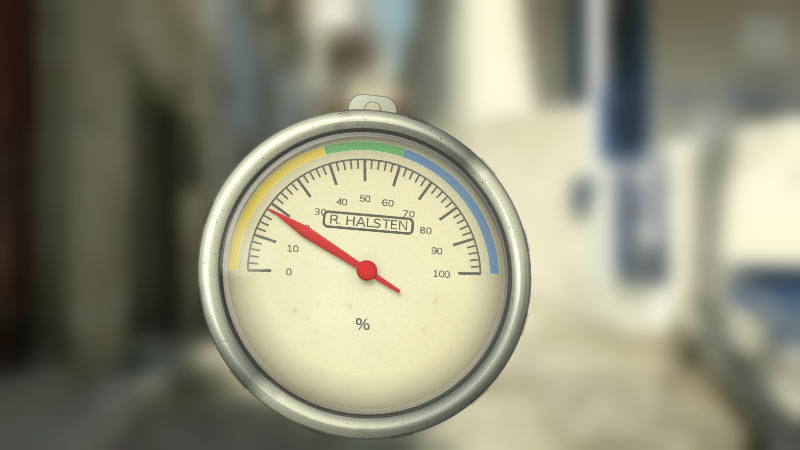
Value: {"value": 18, "unit": "%"}
